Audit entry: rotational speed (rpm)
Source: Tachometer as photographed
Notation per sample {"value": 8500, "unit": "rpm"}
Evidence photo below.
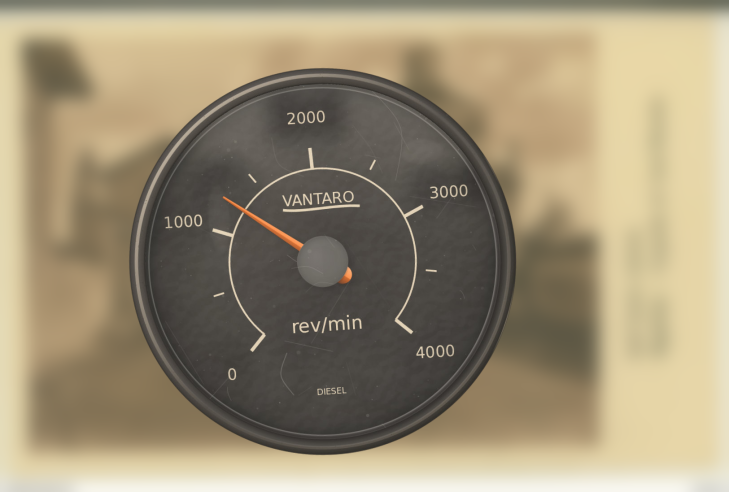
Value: {"value": 1250, "unit": "rpm"}
